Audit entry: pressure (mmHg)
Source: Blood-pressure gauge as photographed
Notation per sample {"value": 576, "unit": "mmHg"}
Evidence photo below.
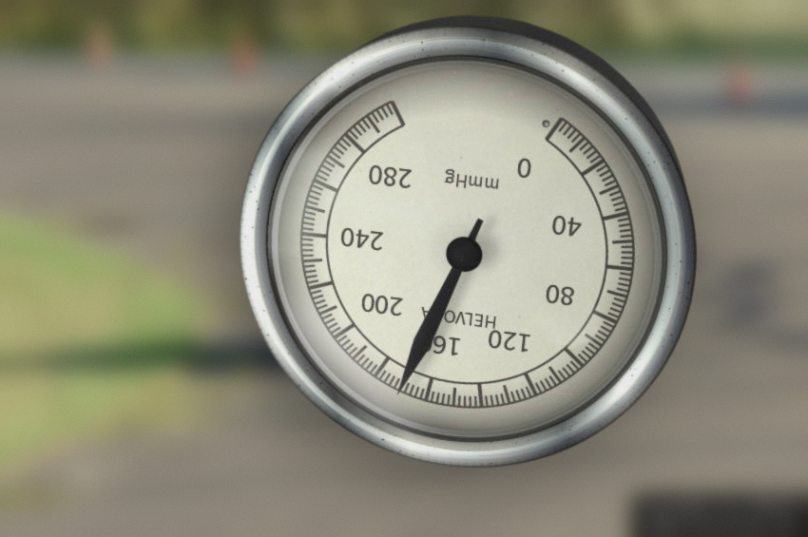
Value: {"value": 170, "unit": "mmHg"}
